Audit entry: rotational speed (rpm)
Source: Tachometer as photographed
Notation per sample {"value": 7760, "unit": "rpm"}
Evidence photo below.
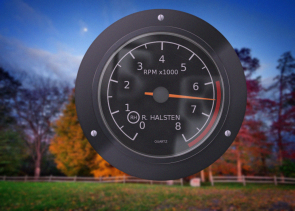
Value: {"value": 6500, "unit": "rpm"}
